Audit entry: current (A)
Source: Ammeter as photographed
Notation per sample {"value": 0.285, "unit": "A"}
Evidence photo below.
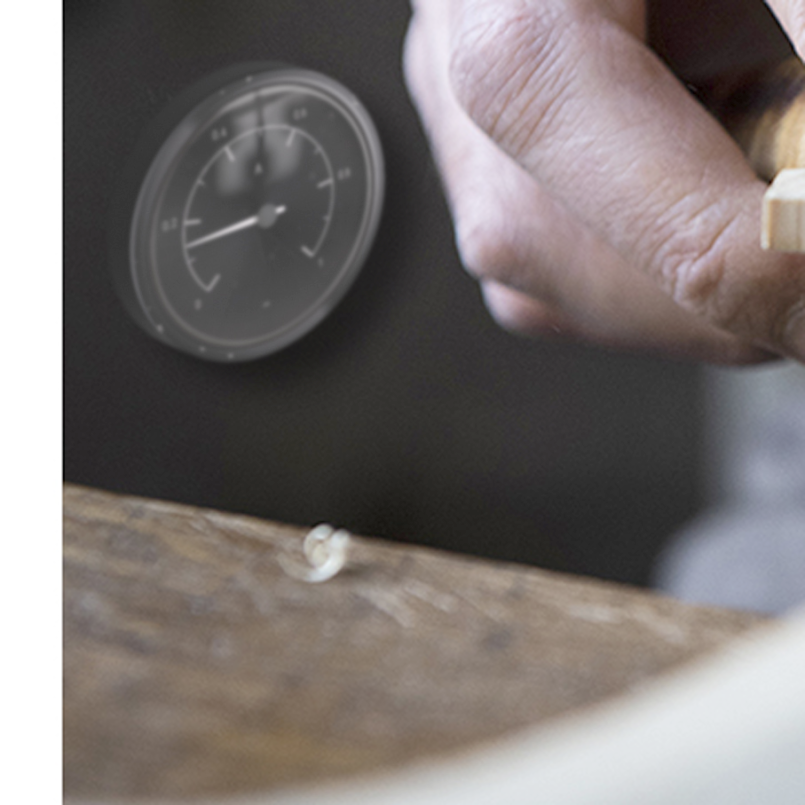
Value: {"value": 0.15, "unit": "A"}
